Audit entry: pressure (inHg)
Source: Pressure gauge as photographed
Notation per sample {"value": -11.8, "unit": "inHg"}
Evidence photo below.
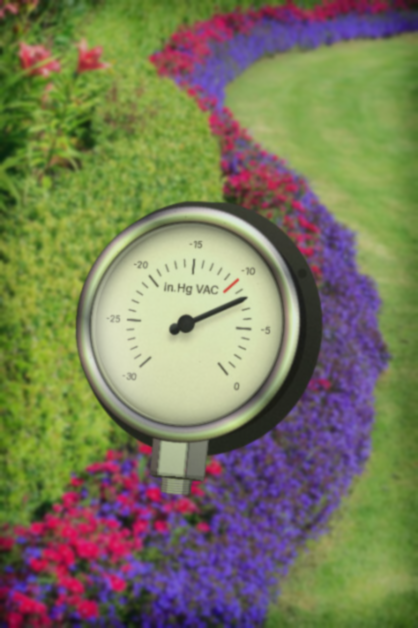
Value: {"value": -8, "unit": "inHg"}
